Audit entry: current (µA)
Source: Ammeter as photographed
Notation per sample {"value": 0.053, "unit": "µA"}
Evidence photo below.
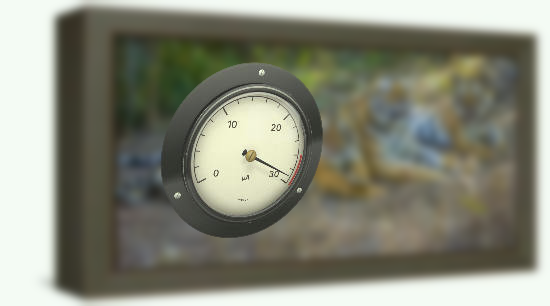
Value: {"value": 29, "unit": "µA"}
